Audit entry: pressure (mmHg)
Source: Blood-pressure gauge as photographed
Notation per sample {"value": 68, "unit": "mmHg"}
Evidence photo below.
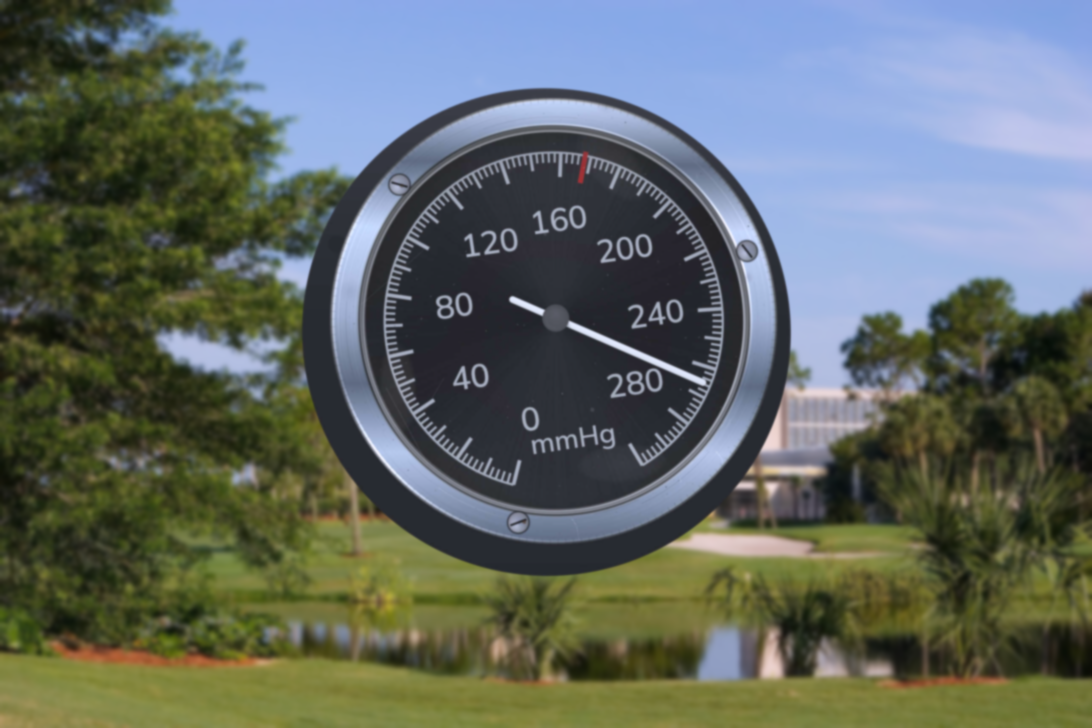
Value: {"value": 266, "unit": "mmHg"}
